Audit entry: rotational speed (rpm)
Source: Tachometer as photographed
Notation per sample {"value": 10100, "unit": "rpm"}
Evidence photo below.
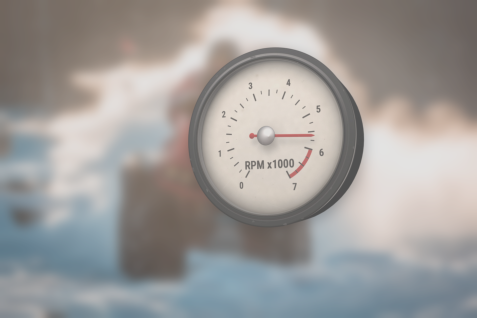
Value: {"value": 5625, "unit": "rpm"}
